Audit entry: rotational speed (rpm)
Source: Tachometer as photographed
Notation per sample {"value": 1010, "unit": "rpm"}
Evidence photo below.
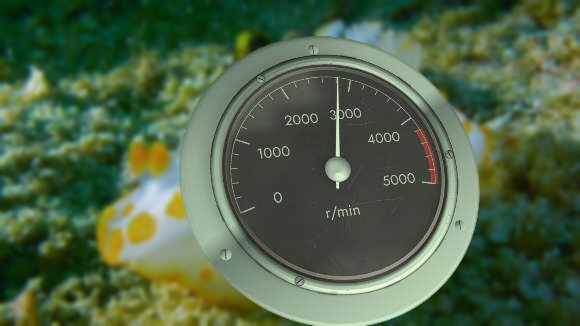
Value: {"value": 2800, "unit": "rpm"}
